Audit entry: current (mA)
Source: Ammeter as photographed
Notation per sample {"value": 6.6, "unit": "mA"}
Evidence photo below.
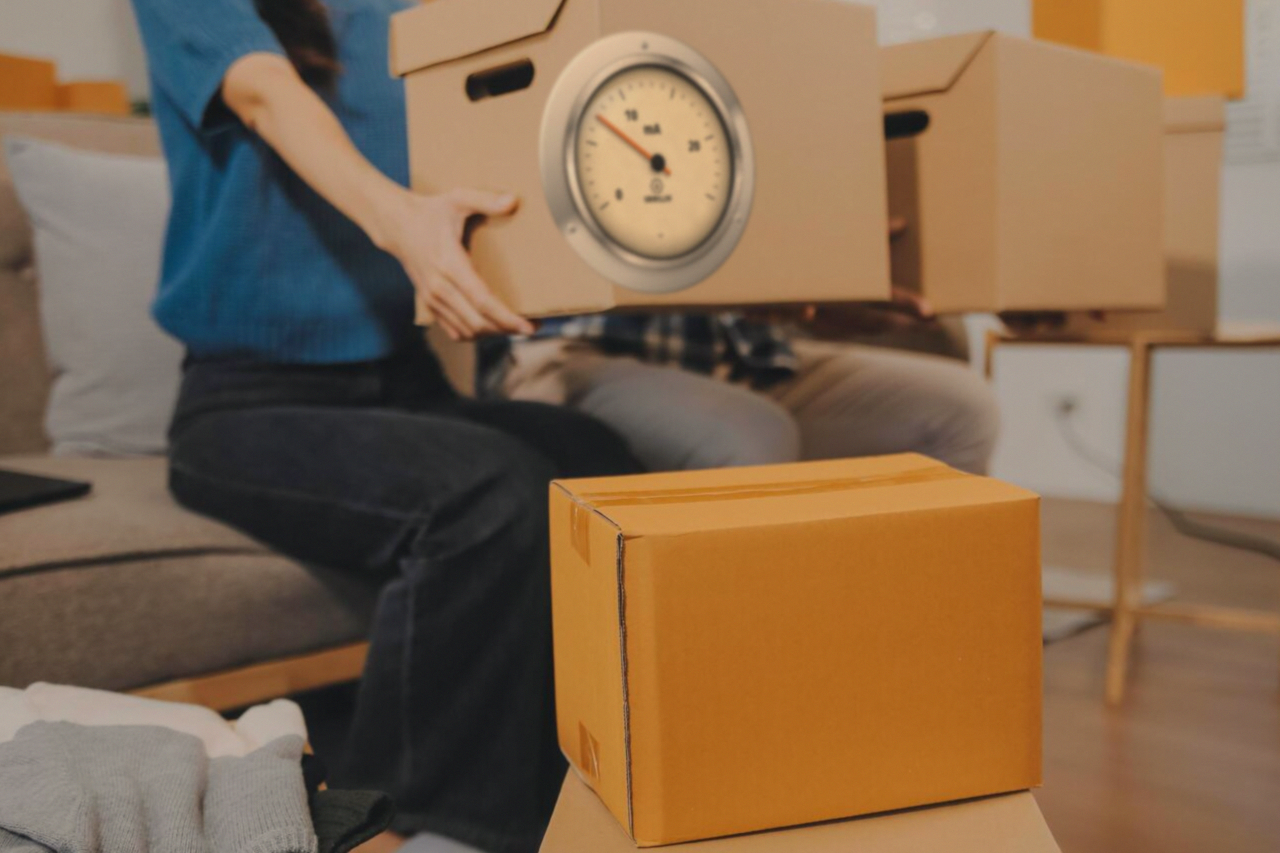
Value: {"value": 7, "unit": "mA"}
